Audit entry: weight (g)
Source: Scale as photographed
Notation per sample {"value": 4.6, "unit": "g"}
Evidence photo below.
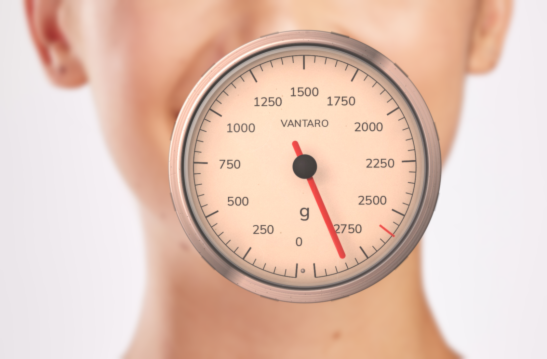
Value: {"value": 2850, "unit": "g"}
